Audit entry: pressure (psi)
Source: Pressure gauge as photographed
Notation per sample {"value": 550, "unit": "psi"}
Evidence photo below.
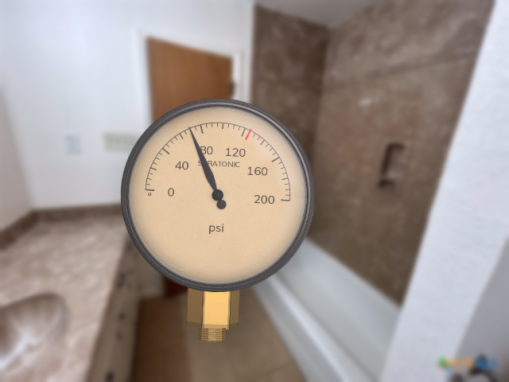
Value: {"value": 70, "unit": "psi"}
